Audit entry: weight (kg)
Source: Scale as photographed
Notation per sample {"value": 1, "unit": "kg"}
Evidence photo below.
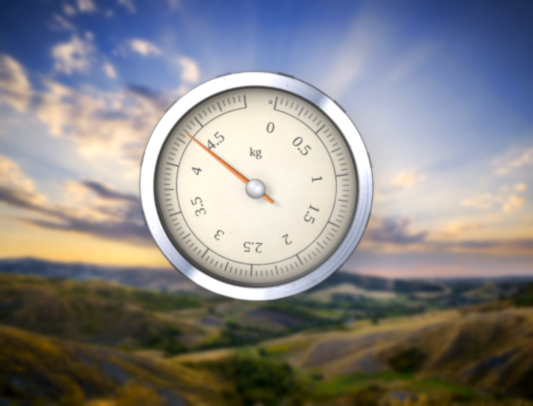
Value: {"value": 4.35, "unit": "kg"}
